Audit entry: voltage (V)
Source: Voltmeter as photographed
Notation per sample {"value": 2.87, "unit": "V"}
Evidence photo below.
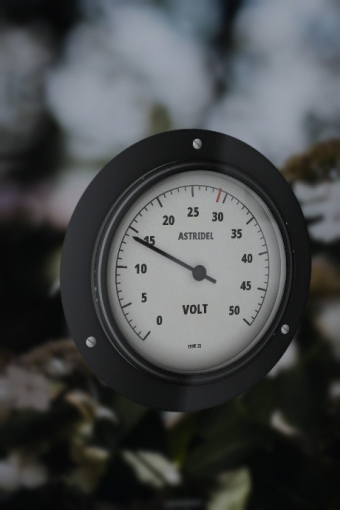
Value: {"value": 14, "unit": "V"}
